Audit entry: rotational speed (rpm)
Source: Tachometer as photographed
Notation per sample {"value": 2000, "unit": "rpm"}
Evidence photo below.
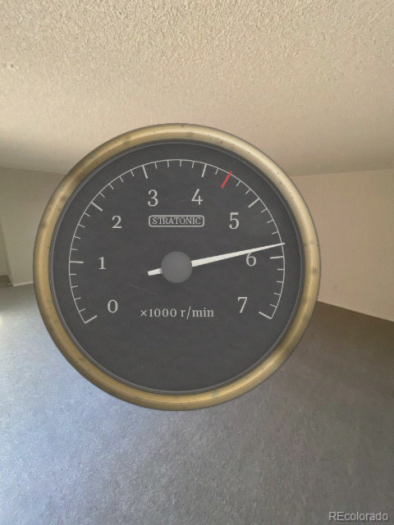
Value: {"value": 5800, "unit": "rpm"}
